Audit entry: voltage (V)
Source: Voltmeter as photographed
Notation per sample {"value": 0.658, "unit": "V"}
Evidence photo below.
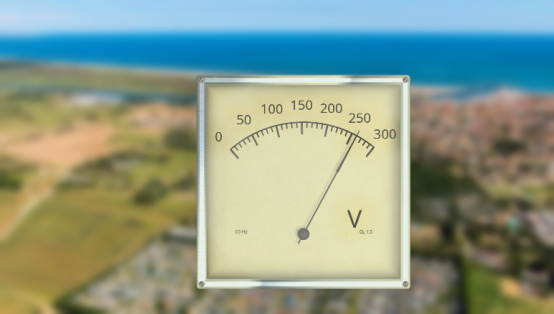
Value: {"value": 260, "unit": "V"}
